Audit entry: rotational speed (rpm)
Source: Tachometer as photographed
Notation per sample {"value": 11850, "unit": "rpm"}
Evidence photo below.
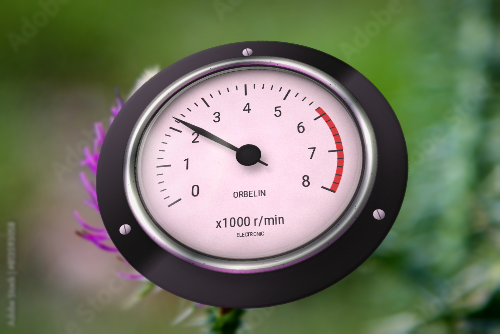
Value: {"value": 2200, "unit": "rpm"}
